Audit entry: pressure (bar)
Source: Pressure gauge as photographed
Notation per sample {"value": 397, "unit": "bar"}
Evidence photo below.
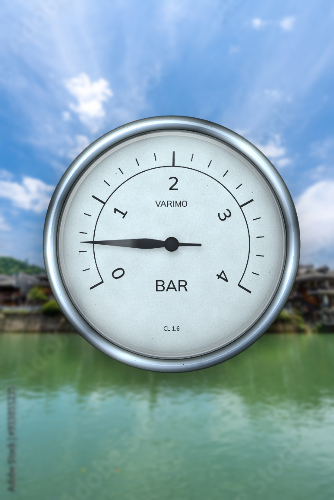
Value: {"value": 0.5, "unit": "bar"}
